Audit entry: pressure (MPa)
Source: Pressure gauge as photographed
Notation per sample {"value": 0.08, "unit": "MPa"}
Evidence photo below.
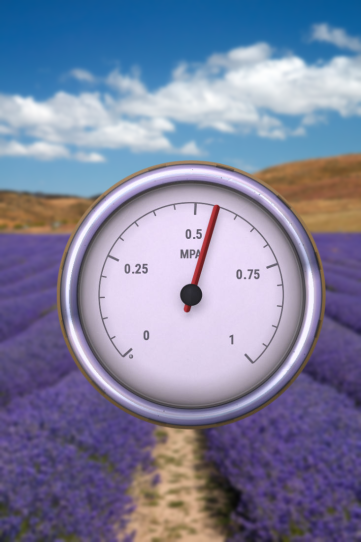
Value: {"value": 0.55, "unit": "MPa"}
